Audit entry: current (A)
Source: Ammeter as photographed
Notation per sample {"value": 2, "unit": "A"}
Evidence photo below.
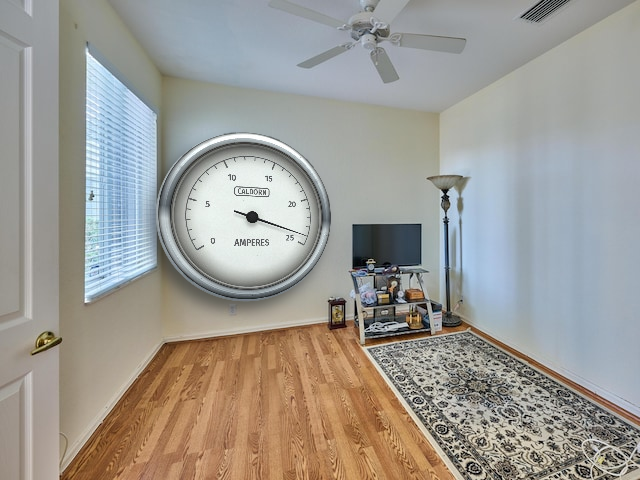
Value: {"value": 24, "unit": "A"}
